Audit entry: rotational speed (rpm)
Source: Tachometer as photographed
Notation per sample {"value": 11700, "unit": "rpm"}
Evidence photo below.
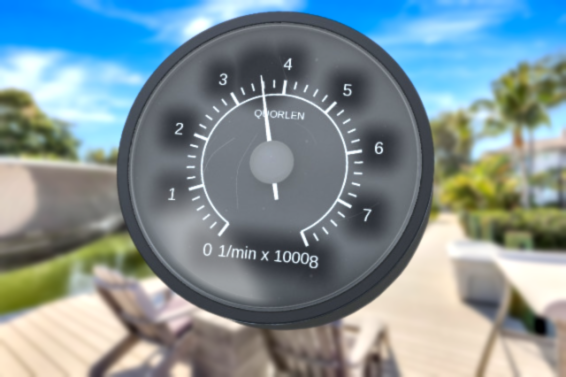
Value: {"value": 3600, "unit": "rpm"}
